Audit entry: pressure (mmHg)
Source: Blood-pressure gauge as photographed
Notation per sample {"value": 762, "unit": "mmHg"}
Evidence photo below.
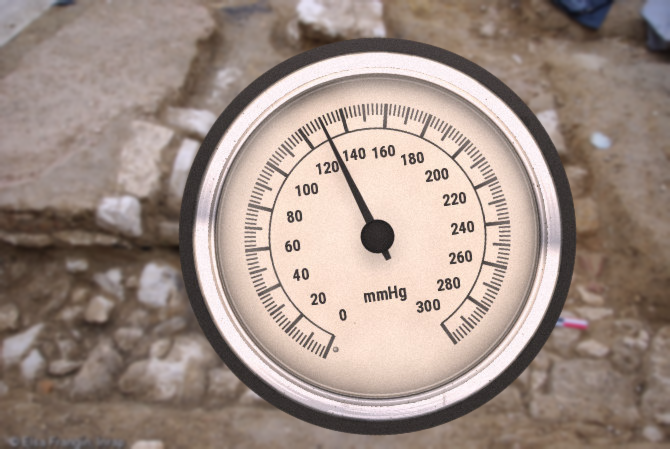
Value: {"value": 130, "unit": "mmHg"}
